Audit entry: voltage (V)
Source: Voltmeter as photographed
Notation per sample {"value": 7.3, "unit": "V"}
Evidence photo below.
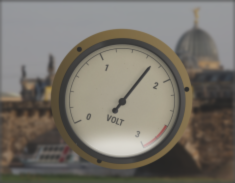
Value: {"value": 1.7, "unit": "V"}
